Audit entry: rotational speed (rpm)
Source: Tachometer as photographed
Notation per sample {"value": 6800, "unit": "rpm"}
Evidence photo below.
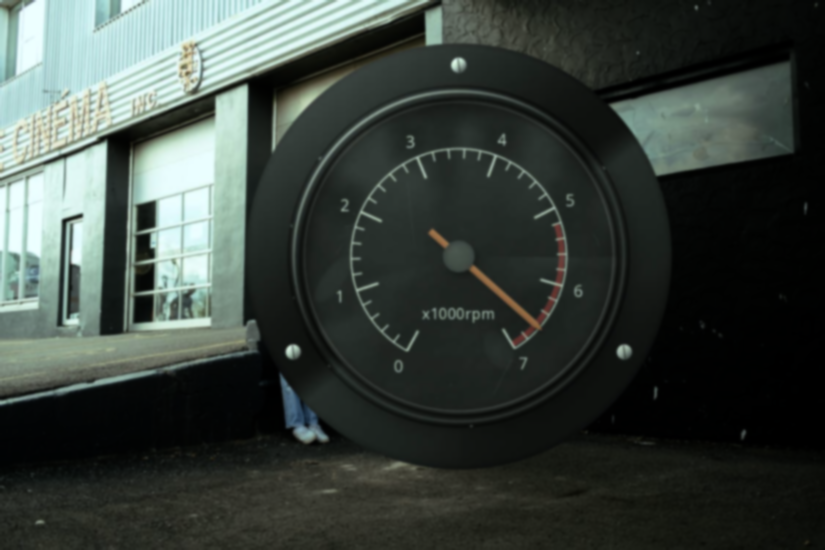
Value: {"value": 6600, "unit": "rpm"}
